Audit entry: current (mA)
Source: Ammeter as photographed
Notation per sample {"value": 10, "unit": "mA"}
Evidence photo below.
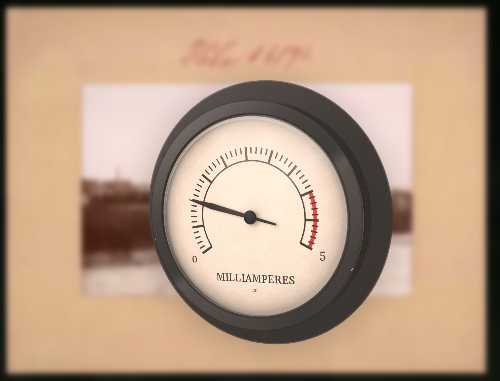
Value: {"value": 1, "unit": "mA"}
